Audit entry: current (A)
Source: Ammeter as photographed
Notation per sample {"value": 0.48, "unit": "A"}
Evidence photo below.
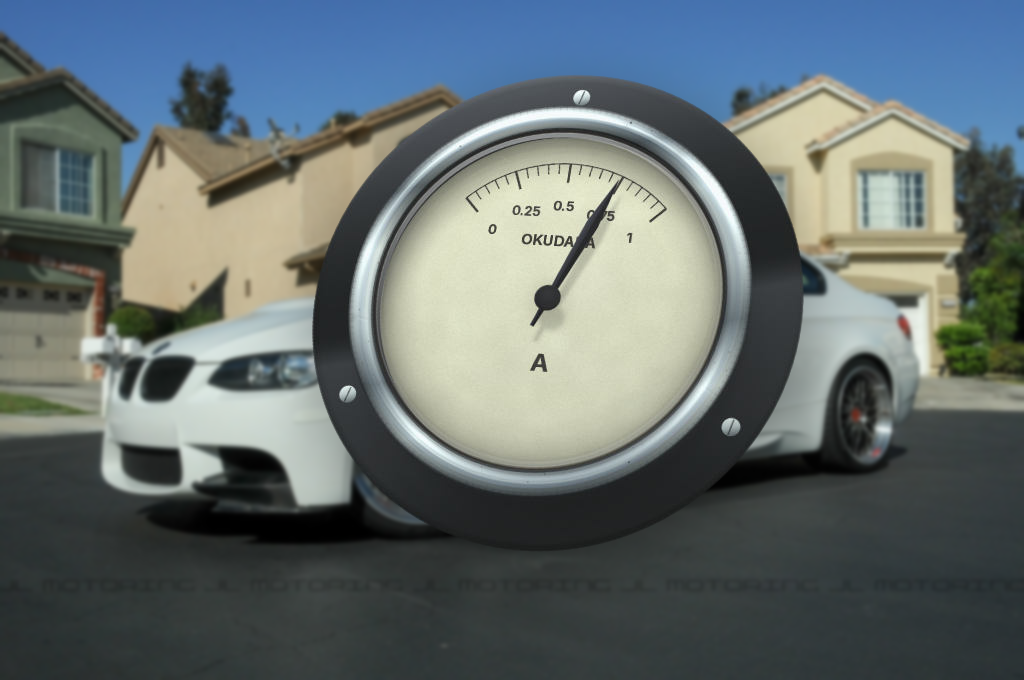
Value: {"value": 0.75, "unit": "A"}
